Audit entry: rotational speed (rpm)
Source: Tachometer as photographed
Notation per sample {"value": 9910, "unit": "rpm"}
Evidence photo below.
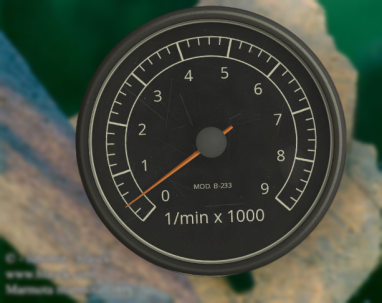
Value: {"value": 400, "unit": "rpm"}
